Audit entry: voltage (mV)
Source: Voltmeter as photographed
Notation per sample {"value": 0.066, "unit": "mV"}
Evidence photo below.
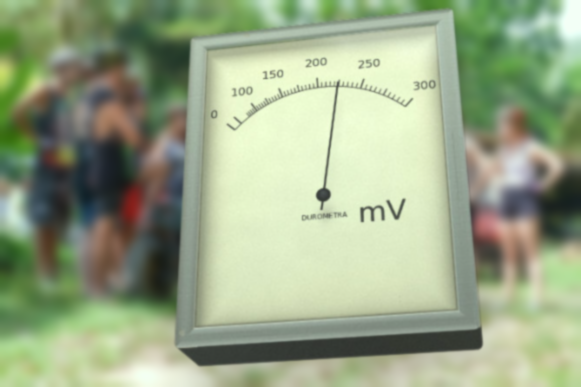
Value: {"value": 225, "unit": "mV"}
